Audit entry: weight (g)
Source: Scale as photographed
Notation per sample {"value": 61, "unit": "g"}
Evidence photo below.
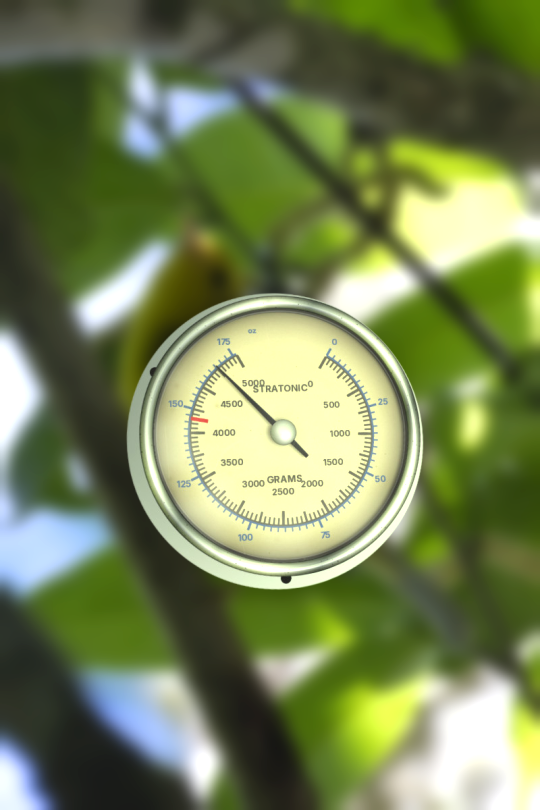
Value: {"value": 4750, "unit": "g"}
